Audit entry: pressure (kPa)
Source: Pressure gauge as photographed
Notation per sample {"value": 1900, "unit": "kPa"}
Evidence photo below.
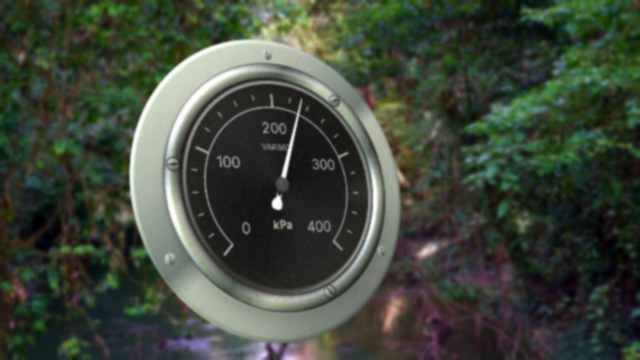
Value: {"value": 230, "unit": "kPa"}
